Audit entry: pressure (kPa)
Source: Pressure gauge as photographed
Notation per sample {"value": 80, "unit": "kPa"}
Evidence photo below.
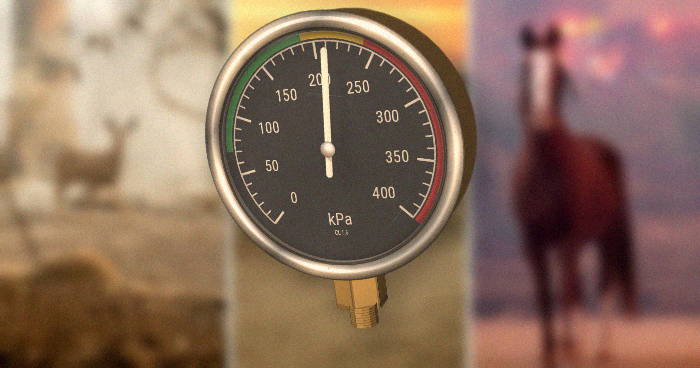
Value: {"value": 210, "unit": "kPa"}
